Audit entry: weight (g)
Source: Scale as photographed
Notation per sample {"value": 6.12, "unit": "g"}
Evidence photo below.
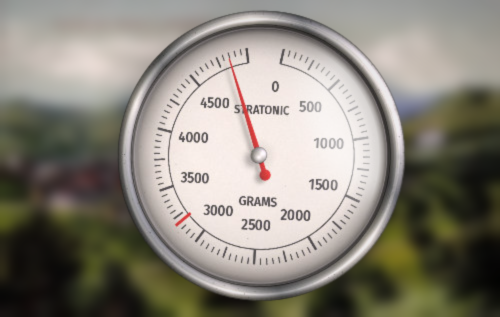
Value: {"value": 4850, "unit": "g"}
